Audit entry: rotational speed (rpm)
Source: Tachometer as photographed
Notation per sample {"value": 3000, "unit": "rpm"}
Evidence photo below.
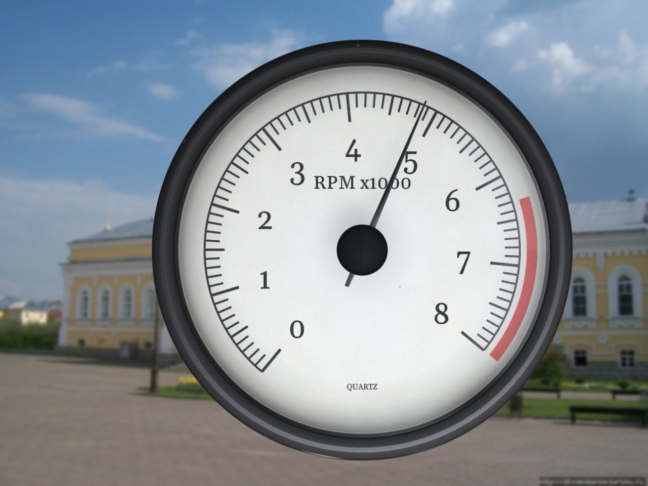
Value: {"value": 4850, "unit": "rpm"}
